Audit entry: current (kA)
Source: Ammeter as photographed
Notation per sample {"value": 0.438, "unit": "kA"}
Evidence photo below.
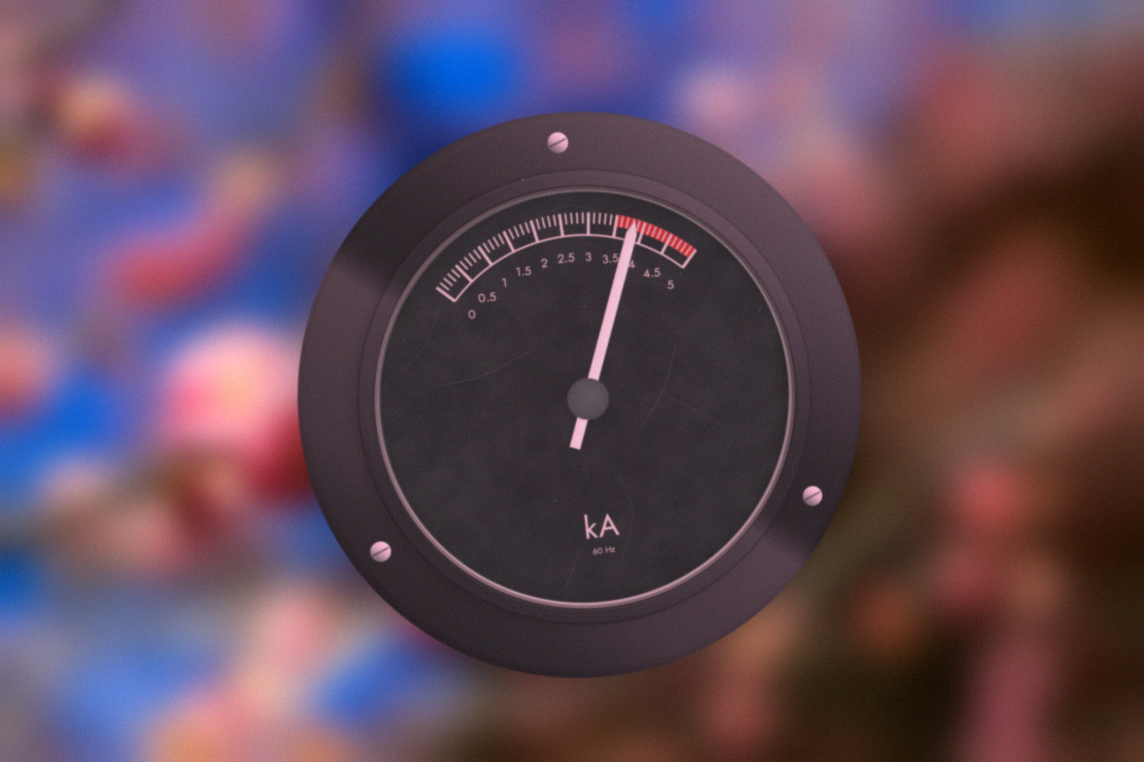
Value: {"value": 3.8, "unit": "kA"}
